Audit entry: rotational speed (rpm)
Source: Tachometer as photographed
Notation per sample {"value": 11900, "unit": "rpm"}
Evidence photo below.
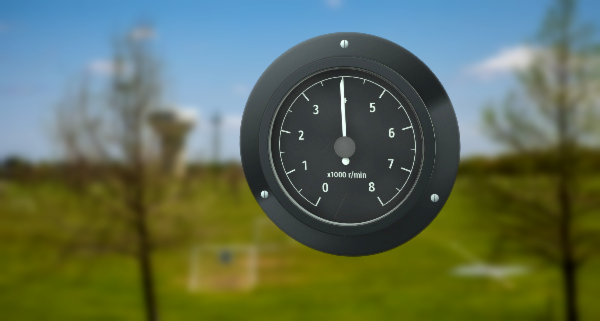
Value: {"value": 4000, "unit": "rpm"}
